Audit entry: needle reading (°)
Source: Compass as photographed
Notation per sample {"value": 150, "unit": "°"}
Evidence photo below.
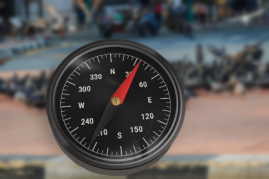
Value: {"value": 35, "unit": "°"}
